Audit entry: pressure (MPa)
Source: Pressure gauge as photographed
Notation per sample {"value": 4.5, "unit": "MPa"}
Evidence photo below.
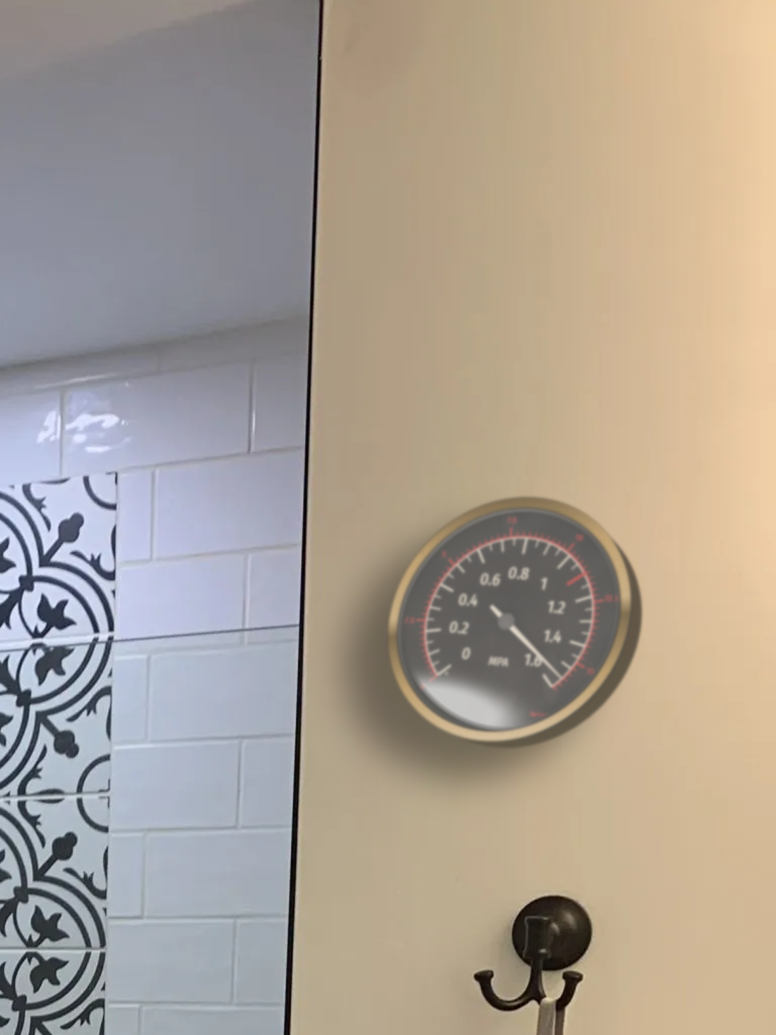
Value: {"value": 1.55, "unit": "MPa"}
